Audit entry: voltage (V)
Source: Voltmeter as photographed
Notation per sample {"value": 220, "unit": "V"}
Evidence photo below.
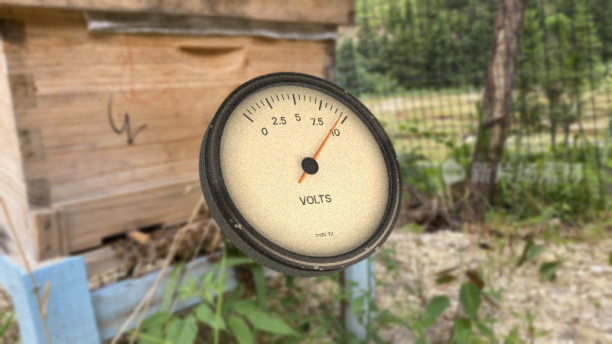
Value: {"value": 9.5, "unit": "V"}
